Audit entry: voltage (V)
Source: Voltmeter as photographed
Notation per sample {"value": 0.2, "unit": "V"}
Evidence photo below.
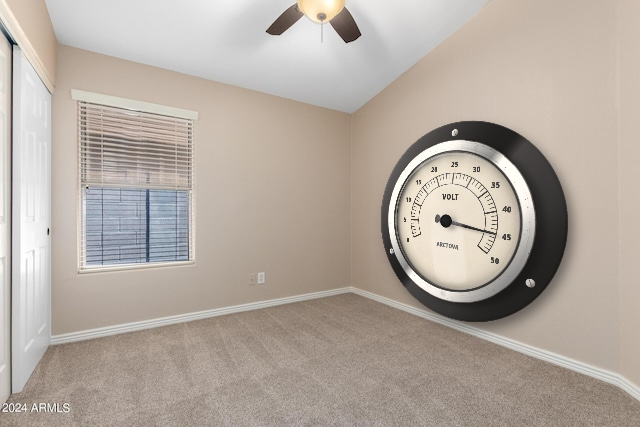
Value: {"value": 45, "unit": "V"}
